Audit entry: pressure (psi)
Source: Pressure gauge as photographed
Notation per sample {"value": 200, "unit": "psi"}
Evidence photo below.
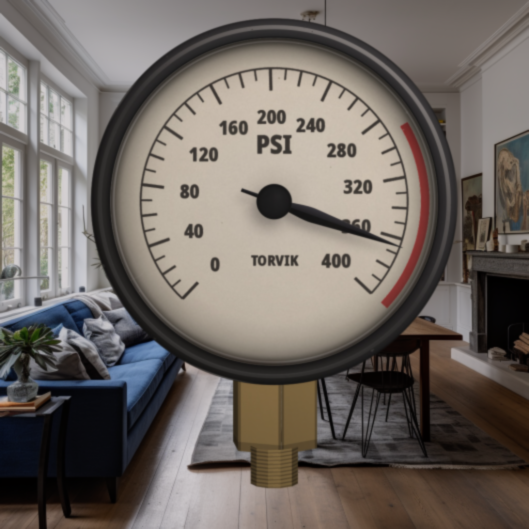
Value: {"value": 365, "unit": "psi"}
